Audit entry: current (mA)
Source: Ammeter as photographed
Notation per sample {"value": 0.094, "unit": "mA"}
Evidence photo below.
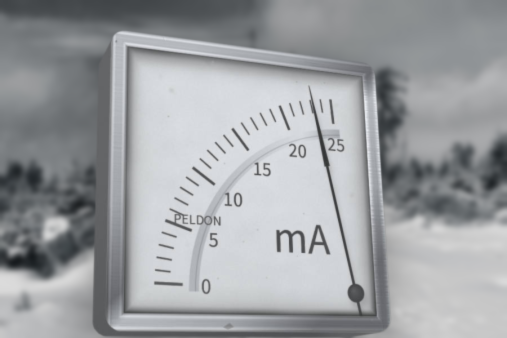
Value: {"value": 23, "unit": "mA"}
